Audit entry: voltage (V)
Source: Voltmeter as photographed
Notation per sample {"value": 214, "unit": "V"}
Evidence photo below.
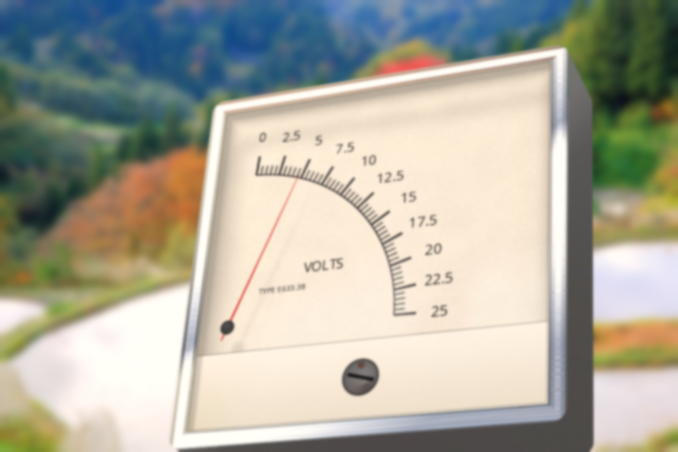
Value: {"value": 5, "unit": "V"}
